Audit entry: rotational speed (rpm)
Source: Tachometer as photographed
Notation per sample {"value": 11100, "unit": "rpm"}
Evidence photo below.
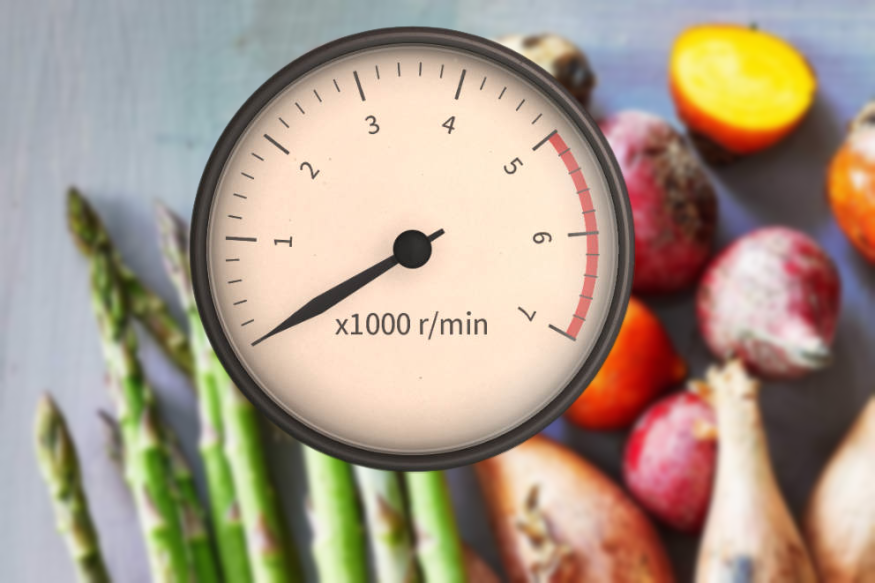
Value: {"value": 0, "unit": "rpm"}
